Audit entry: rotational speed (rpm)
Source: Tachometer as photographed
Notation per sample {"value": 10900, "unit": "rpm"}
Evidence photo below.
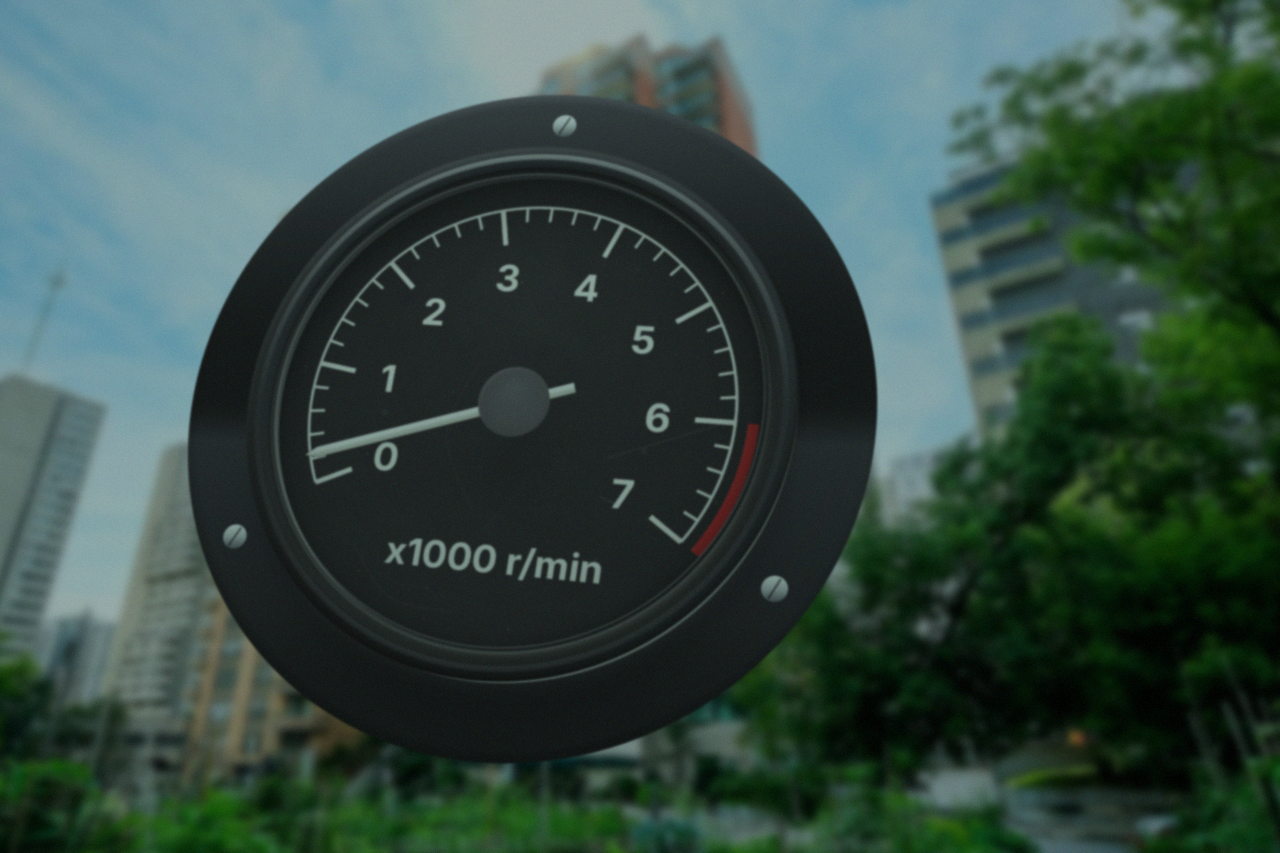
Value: {"value": 200, "unit": "rpm"}
